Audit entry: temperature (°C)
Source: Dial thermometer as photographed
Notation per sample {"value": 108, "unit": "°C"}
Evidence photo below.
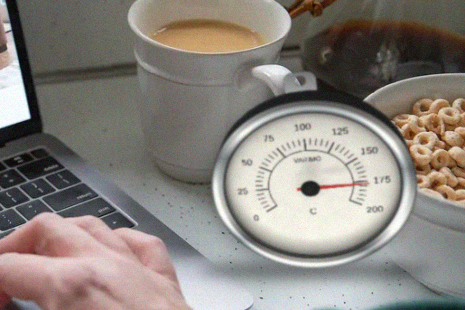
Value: {"value": 175, "unit": "°C"}
